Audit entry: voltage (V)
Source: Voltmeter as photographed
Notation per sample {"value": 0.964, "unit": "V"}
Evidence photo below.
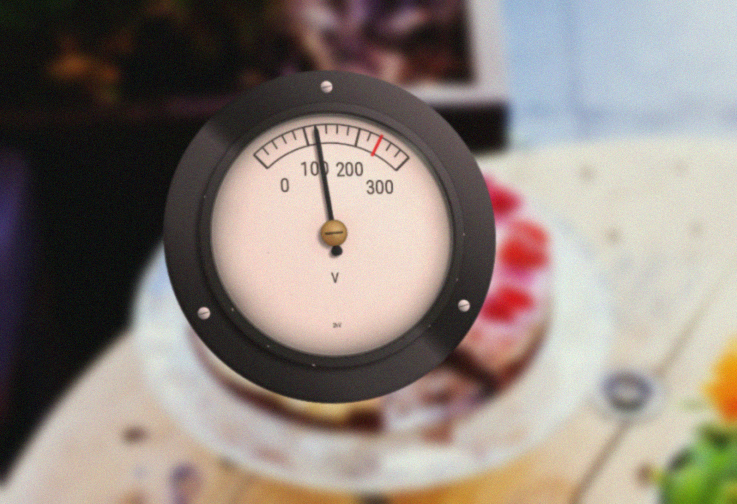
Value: {"value": 120, "unit": "V"}
